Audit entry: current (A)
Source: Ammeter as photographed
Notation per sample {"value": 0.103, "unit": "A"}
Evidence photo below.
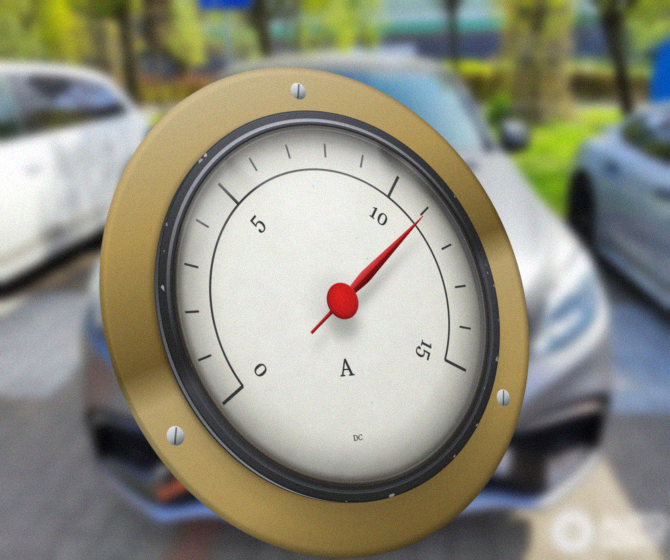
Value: {"value": 11, "unit": "A"}
